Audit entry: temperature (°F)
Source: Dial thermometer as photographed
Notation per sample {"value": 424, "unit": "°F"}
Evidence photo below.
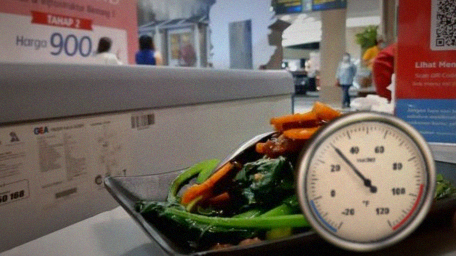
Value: {"value": 30, "unit": "°F"}
